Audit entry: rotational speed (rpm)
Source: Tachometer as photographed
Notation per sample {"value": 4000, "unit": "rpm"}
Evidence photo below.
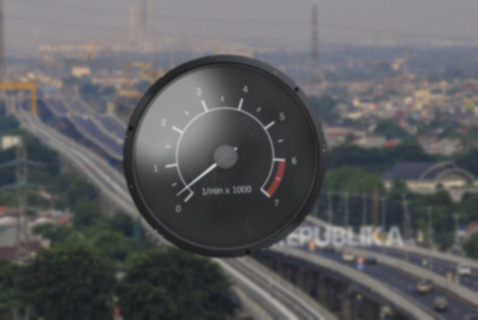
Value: {"value": 250, "unit": "rpm"}
